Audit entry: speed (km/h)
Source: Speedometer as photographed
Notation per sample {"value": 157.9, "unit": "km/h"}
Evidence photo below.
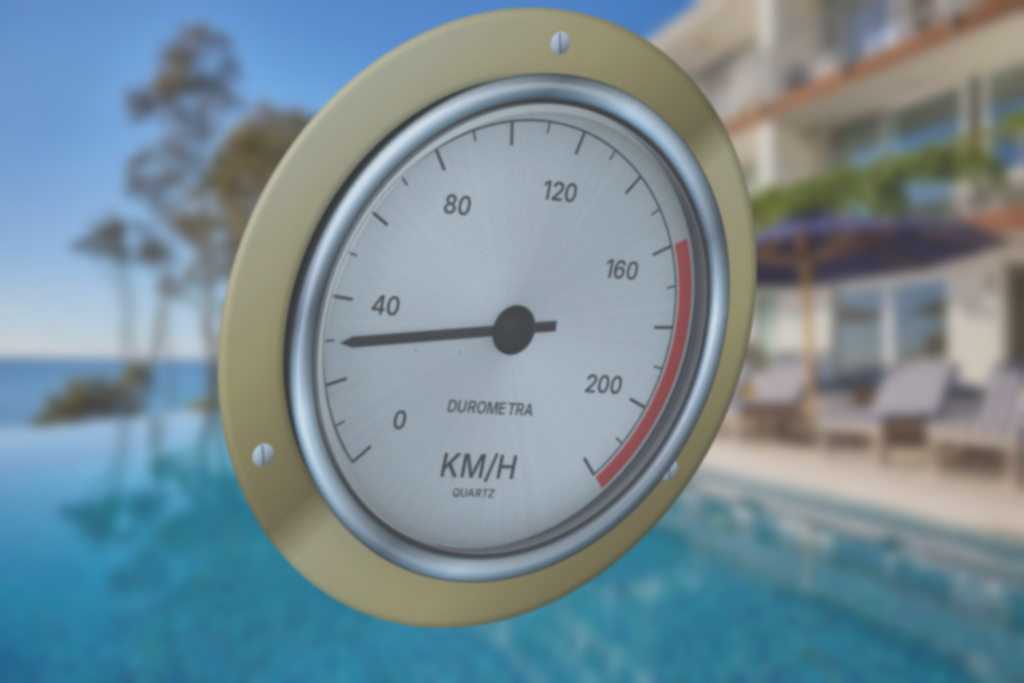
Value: {"value": 30, "unit": "km/h"}
